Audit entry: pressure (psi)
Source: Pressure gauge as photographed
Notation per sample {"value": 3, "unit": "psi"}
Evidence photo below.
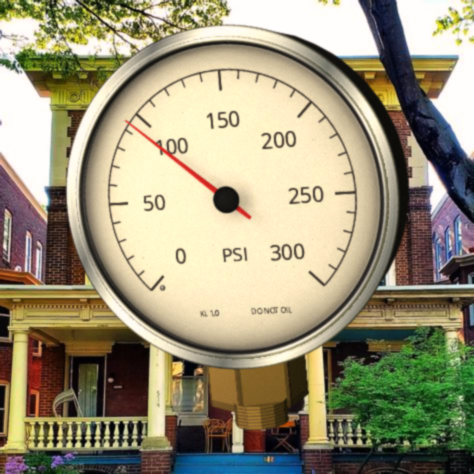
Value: {"value": 95, "unit": "psi"}
